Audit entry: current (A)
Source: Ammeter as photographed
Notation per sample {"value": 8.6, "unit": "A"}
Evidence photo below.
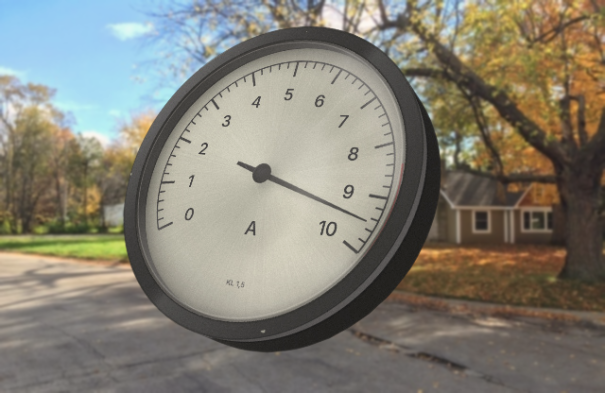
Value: {"value": 9.5, "unit": "A"}
